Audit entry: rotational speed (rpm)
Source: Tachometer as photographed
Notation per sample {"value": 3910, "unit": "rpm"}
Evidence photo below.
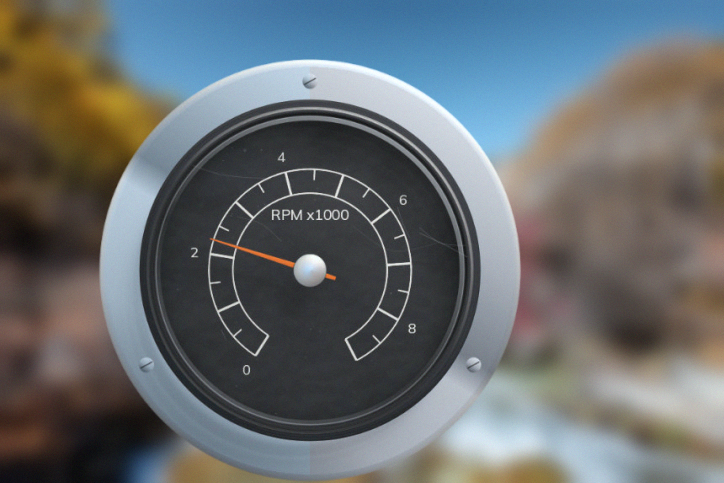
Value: {"value": 2250, "unit": "rpm"}
